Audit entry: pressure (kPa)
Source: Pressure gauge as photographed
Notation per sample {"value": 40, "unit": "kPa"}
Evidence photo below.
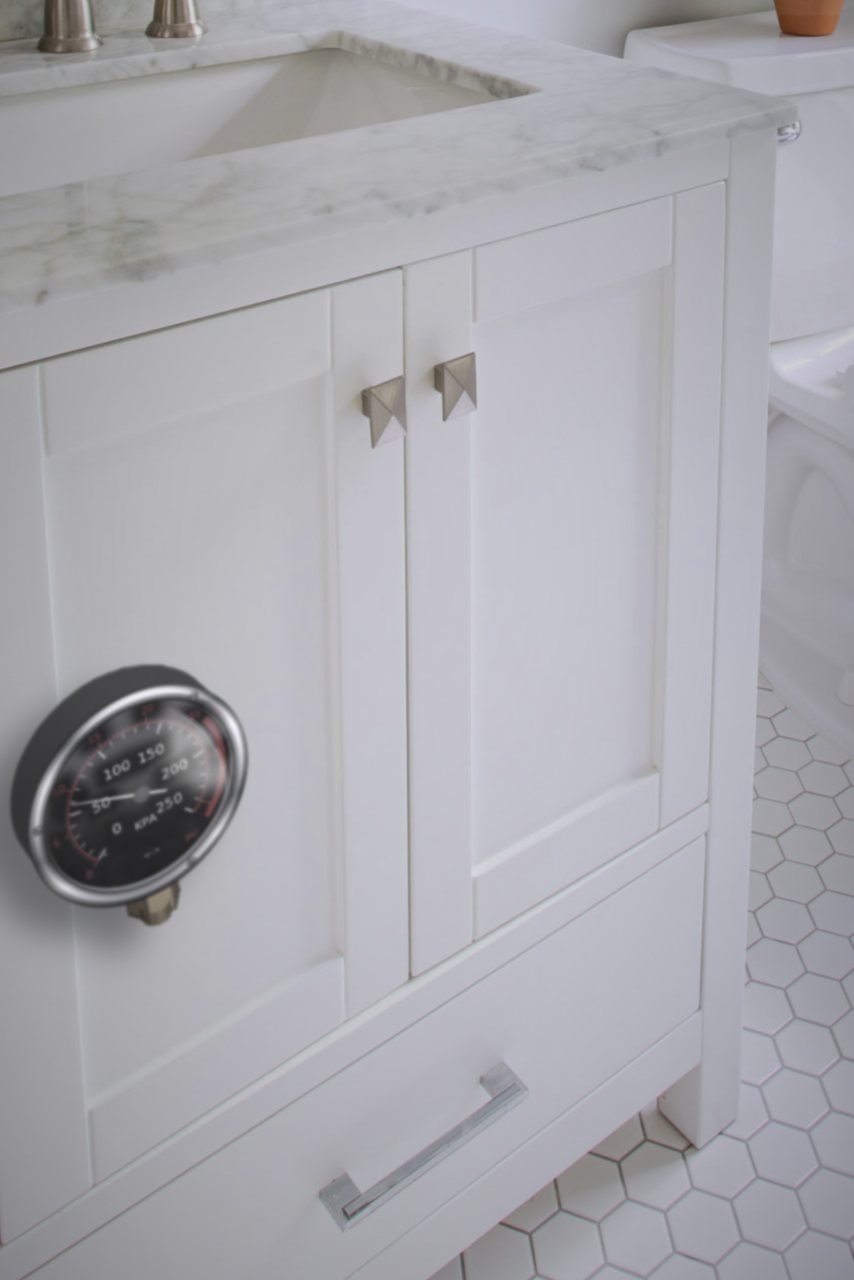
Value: {"value": 60, "unit": "kPa"}
